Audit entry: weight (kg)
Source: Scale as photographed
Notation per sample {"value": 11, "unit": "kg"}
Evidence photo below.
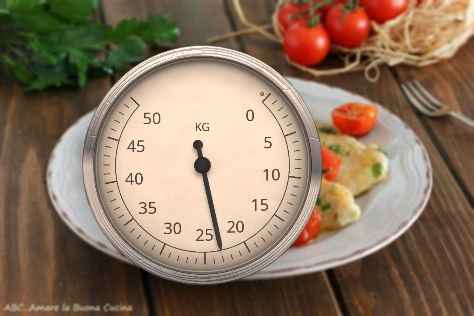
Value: {"value": 23, "unit": "kg"}
